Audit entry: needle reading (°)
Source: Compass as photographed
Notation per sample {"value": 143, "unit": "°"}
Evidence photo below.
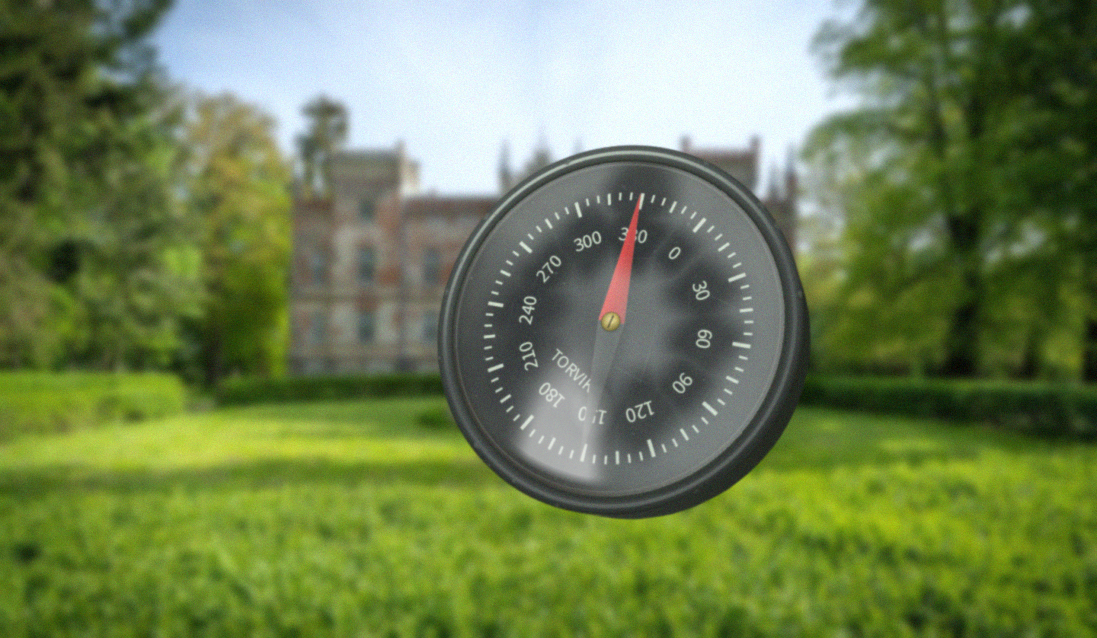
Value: {"value": 330, "unit": "°"}
